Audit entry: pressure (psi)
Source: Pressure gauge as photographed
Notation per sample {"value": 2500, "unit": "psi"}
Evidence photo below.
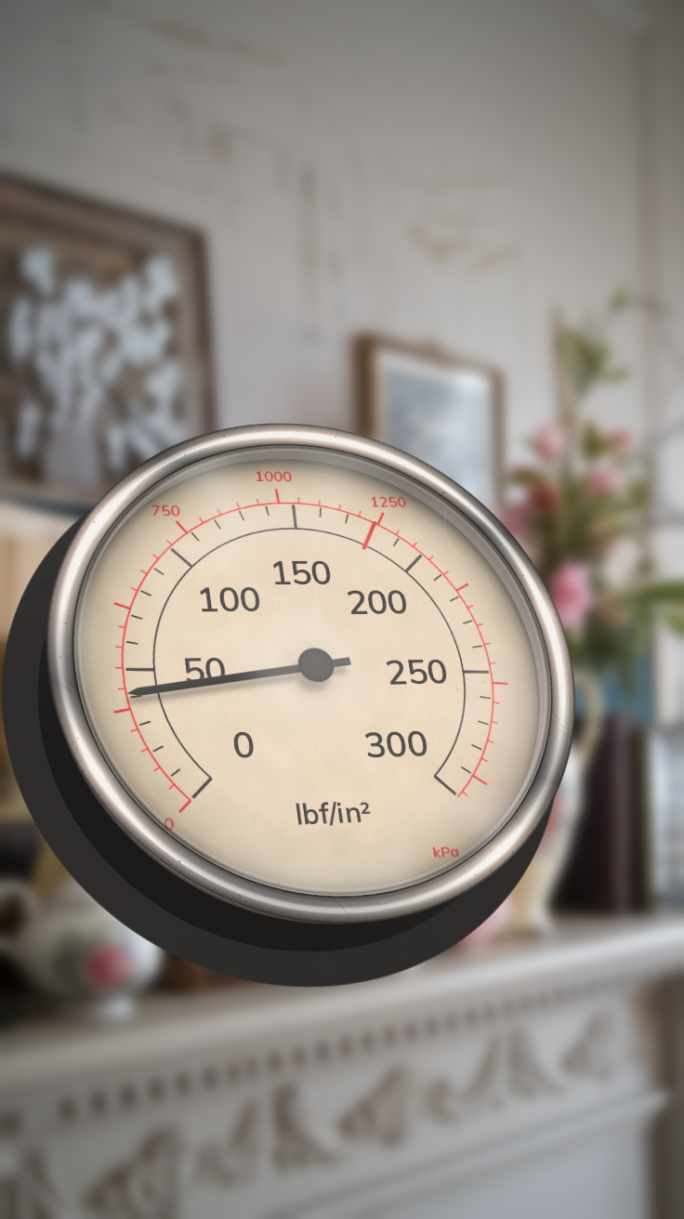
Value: {"value": 40, "unit": "psi"}
